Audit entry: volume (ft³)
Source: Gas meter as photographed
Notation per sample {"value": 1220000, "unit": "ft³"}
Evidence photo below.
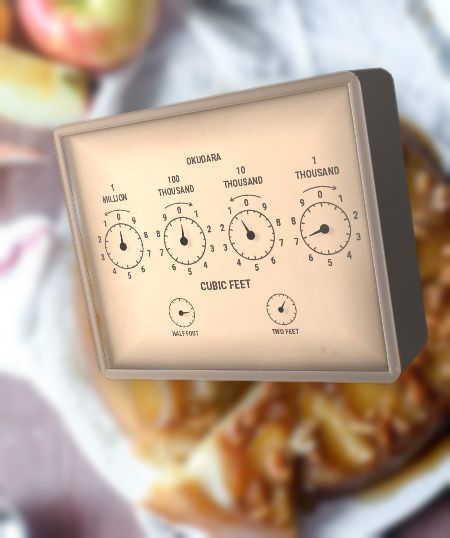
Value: {"value": 700, "unit": "ft³"}
